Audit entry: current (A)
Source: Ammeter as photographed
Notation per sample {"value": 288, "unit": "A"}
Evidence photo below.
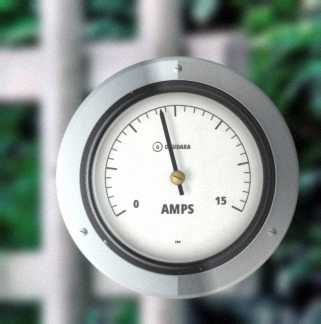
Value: {"value": 6.75, "unit": "A"}
